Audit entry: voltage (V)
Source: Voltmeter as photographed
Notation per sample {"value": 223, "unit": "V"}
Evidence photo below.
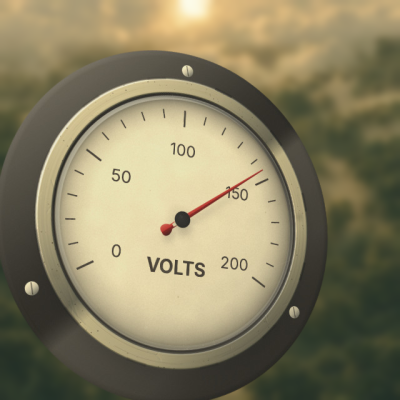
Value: {"value": 145, "unit": "V"}
